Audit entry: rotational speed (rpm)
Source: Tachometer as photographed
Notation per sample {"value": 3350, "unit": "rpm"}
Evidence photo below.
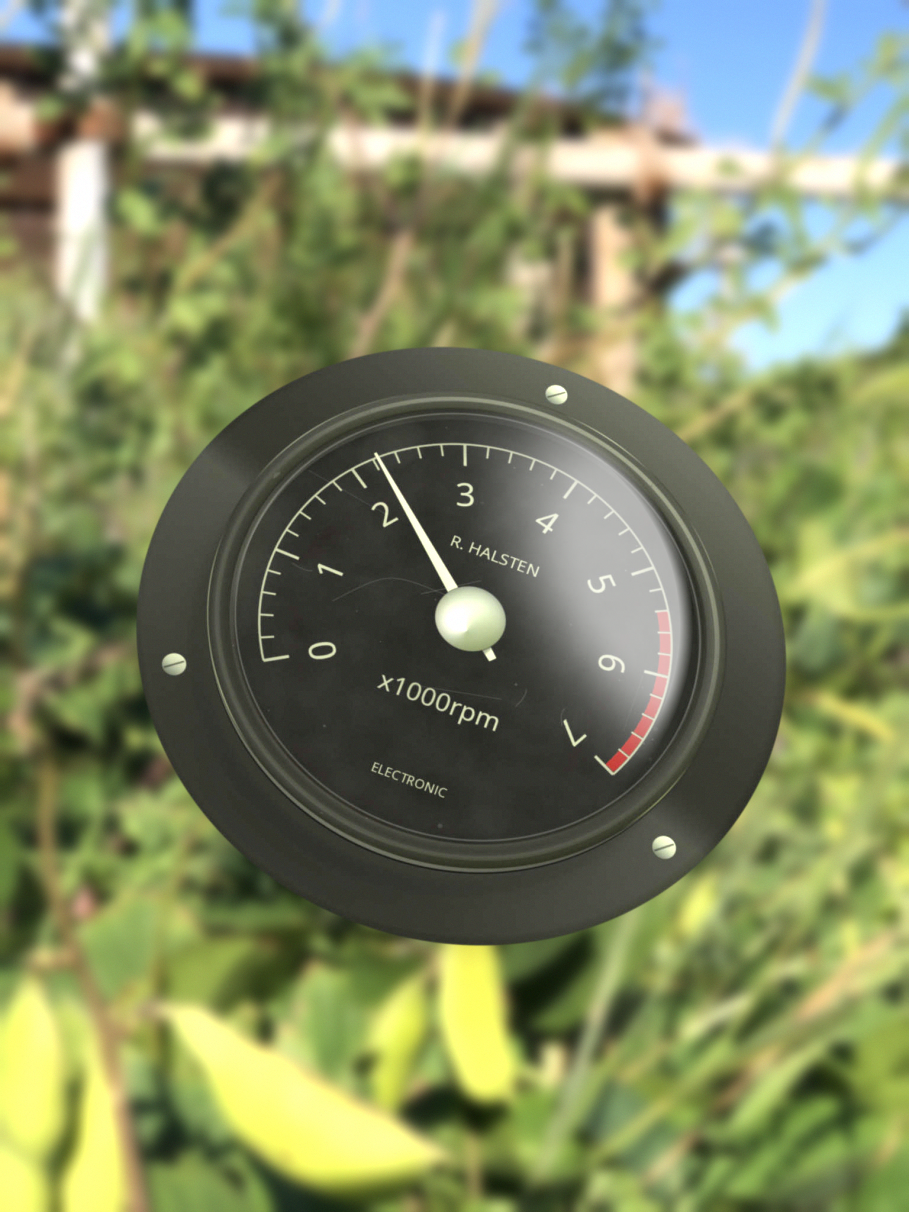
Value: {"value": 2200, "unit": "rpm"}
